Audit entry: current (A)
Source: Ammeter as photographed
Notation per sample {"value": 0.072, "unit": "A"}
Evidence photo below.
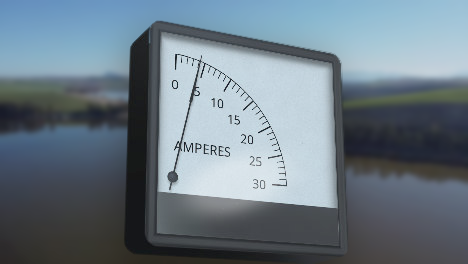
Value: {"value": 4, "unit": "A"}
